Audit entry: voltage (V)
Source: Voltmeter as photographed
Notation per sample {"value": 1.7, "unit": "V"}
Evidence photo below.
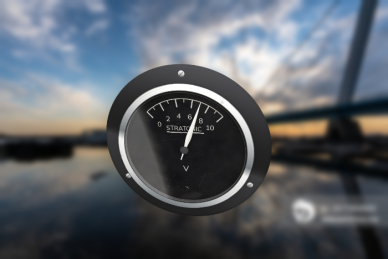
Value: {"value": 7, "unit": "V"}
